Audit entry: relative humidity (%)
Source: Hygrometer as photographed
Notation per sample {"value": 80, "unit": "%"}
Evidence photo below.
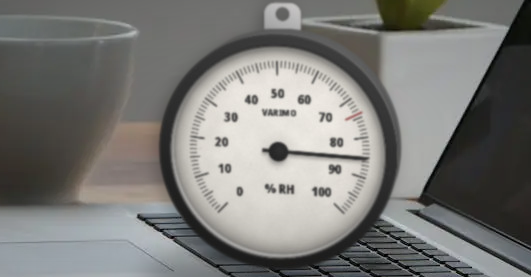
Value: {"value": 85, "unit": "%"}
